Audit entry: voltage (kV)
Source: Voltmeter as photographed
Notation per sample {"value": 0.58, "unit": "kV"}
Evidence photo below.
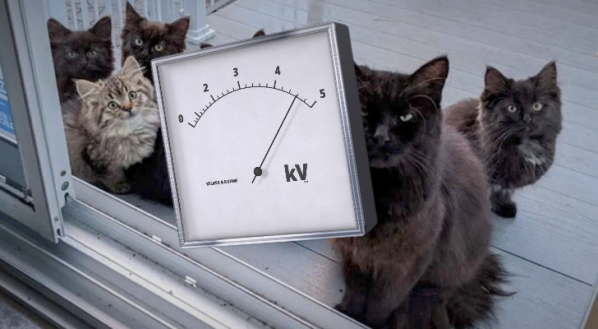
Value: {"value": 4.6, "unit": "kV"}
